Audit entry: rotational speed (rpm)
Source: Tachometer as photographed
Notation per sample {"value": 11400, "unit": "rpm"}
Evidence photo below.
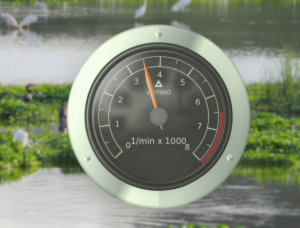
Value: {"value": 3500, "unit": "rpm"}
